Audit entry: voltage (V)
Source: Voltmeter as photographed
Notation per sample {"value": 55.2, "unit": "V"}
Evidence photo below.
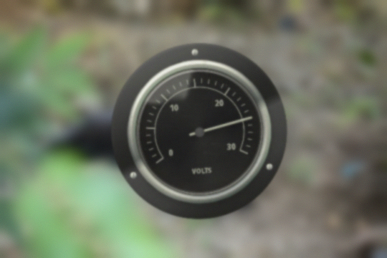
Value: {"value": 25, "unit": "V"}
